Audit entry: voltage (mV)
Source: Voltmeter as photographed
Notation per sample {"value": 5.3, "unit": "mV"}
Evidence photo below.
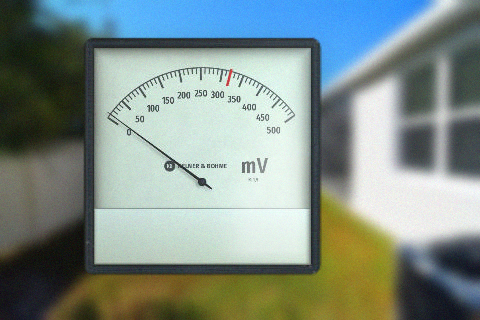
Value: {"value": 10, "unit": "mV"}
